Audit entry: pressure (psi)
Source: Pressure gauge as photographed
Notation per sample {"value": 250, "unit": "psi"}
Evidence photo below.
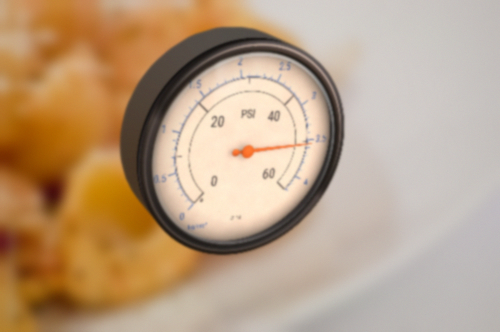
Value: {"value": 50, "unit": "psi"}
